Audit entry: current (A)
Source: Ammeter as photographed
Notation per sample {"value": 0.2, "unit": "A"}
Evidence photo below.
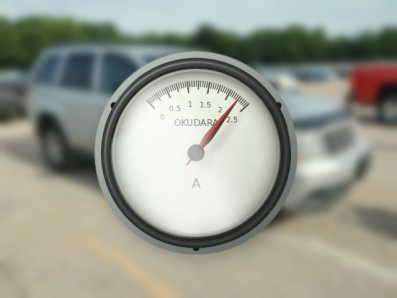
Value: {"value": 2.25, "unit": "A"}
